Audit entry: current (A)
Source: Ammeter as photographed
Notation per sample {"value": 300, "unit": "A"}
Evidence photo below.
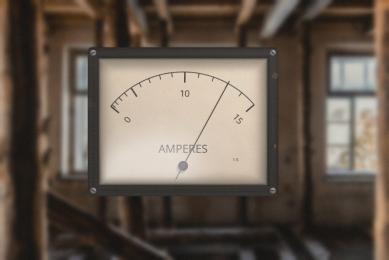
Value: {"value": 13, "unit": "A"}
